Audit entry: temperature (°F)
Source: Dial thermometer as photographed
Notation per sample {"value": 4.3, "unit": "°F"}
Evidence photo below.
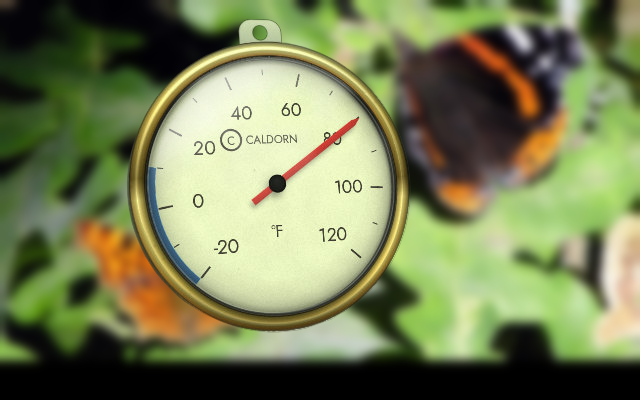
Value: {"value": 80, "unit": "°F"}
